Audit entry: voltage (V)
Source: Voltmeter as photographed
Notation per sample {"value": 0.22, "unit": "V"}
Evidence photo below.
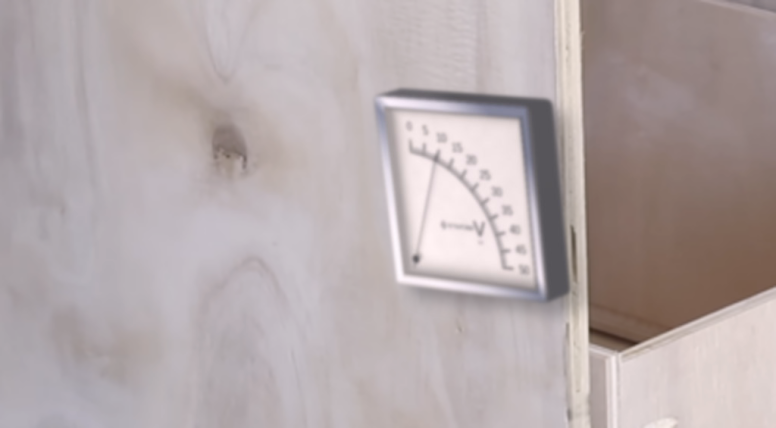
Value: {"value": 10, "unit": "V"}
